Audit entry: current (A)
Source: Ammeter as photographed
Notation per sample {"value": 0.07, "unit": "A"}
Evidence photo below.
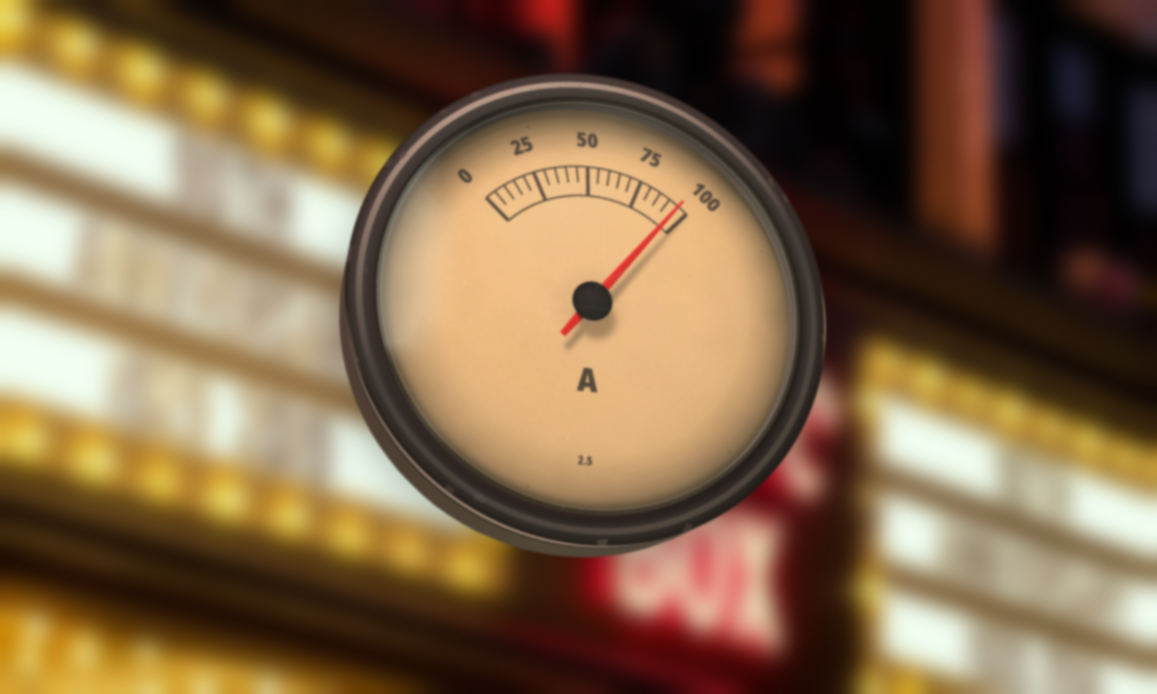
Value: {"value": 95, "unit": "A"}
